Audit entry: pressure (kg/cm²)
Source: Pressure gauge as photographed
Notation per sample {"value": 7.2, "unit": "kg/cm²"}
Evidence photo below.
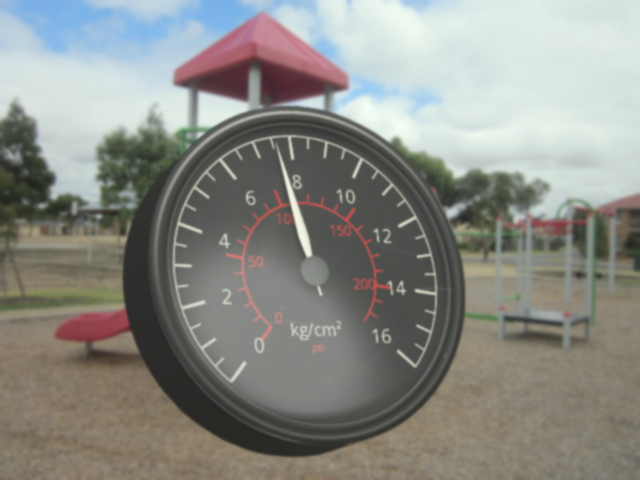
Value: {"value": 7.5, "unit": "kg/cm²"}
